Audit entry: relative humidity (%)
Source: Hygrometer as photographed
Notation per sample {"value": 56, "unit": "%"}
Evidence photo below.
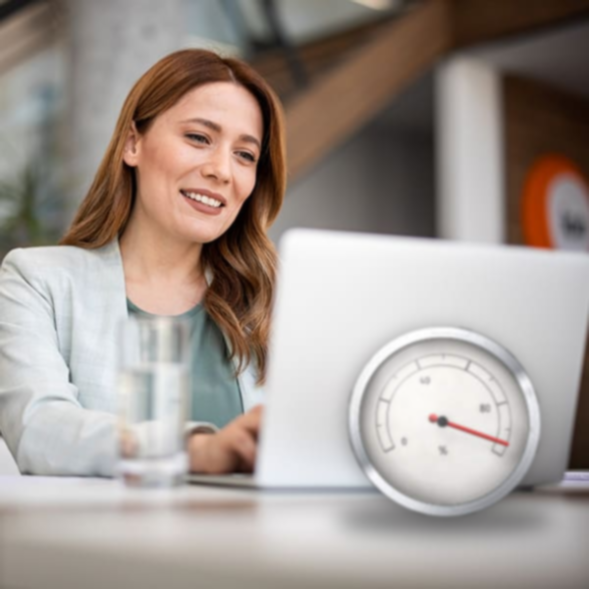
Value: {"value": 95, "unit": "%"}
